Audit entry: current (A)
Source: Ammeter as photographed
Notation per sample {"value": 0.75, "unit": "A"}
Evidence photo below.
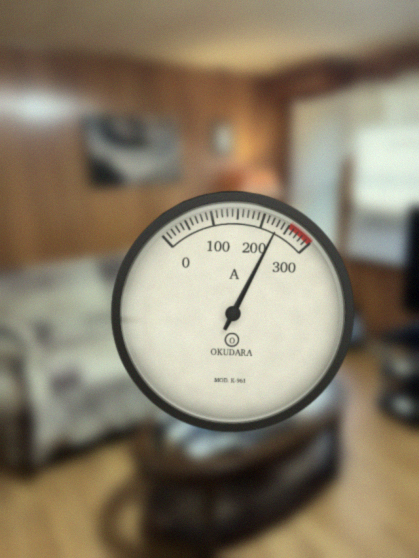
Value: {"value": 230, "unit": "A"}
